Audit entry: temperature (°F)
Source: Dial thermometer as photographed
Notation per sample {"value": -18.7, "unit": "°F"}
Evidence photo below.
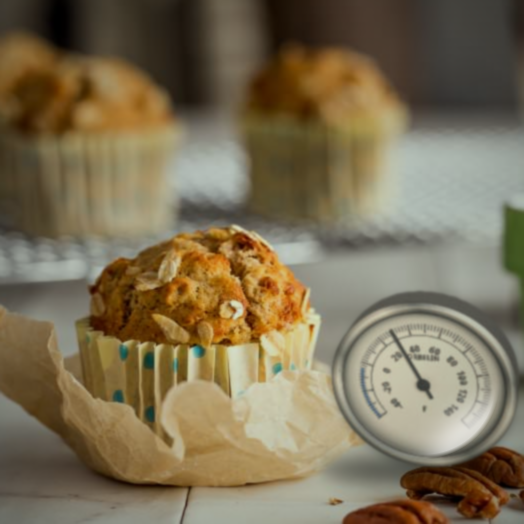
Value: {"value": 30, "unit": "°F"}
